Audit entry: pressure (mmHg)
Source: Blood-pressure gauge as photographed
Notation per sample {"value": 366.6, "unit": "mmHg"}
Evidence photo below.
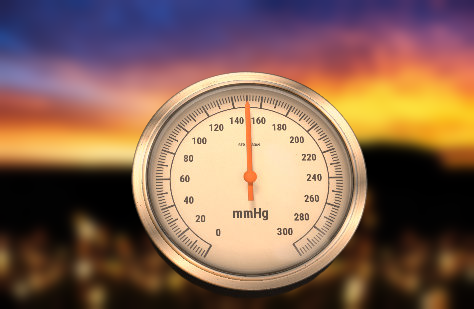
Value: {"value": 150, "unit": "mmHg"}
